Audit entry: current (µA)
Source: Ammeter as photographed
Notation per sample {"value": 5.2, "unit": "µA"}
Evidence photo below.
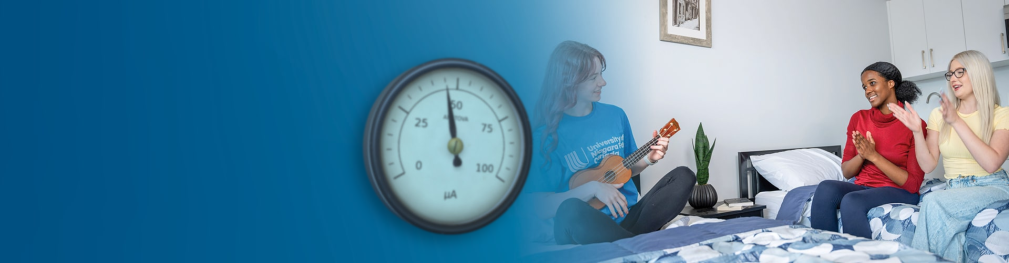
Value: {"value": 45, "unit": "µA"}
